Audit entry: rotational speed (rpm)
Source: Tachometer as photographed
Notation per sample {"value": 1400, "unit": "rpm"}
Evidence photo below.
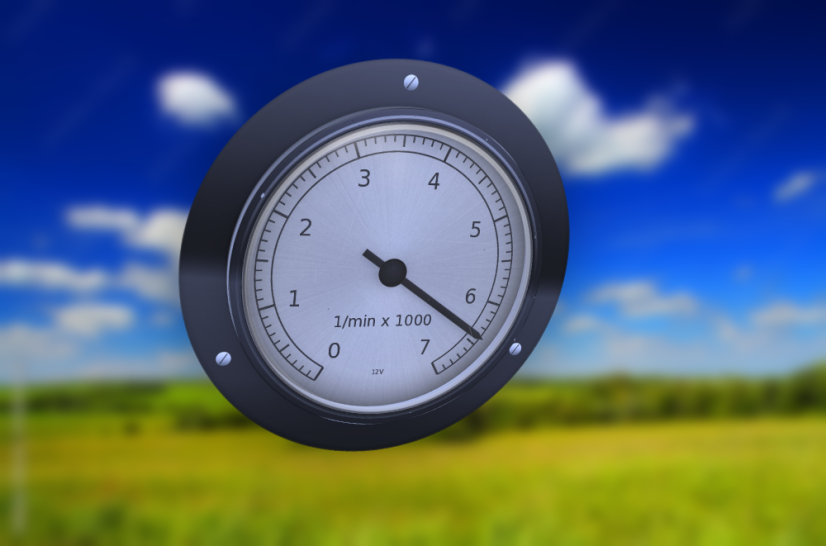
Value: {"value": 6400, "unit": "rpm"}
